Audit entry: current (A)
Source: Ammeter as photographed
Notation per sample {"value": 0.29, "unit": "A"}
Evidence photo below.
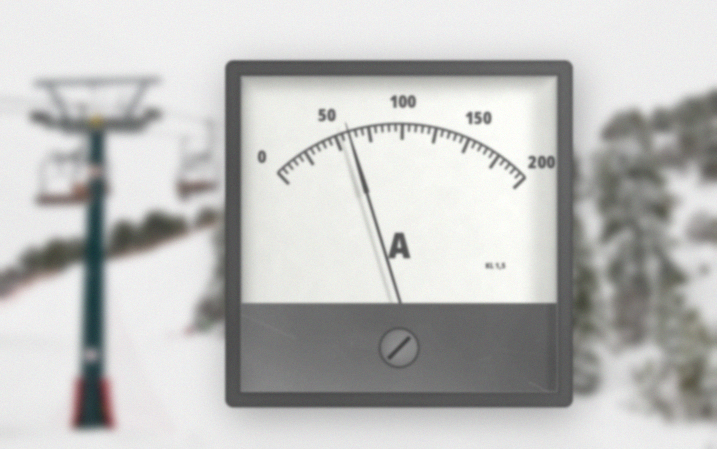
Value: {"value": 60, "unit": "A"}
